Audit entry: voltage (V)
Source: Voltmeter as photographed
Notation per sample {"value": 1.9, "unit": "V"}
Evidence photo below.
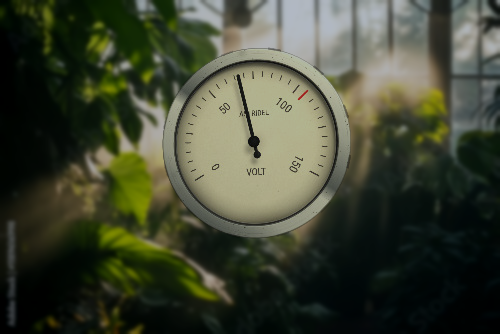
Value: {"value": 67.5, "unit": "V"}
